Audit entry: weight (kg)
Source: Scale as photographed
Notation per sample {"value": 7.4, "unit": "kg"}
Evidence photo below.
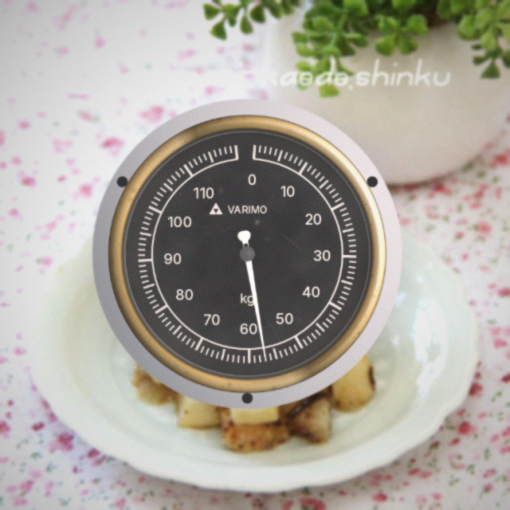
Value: {"value": 57, "unit": "kg"}
